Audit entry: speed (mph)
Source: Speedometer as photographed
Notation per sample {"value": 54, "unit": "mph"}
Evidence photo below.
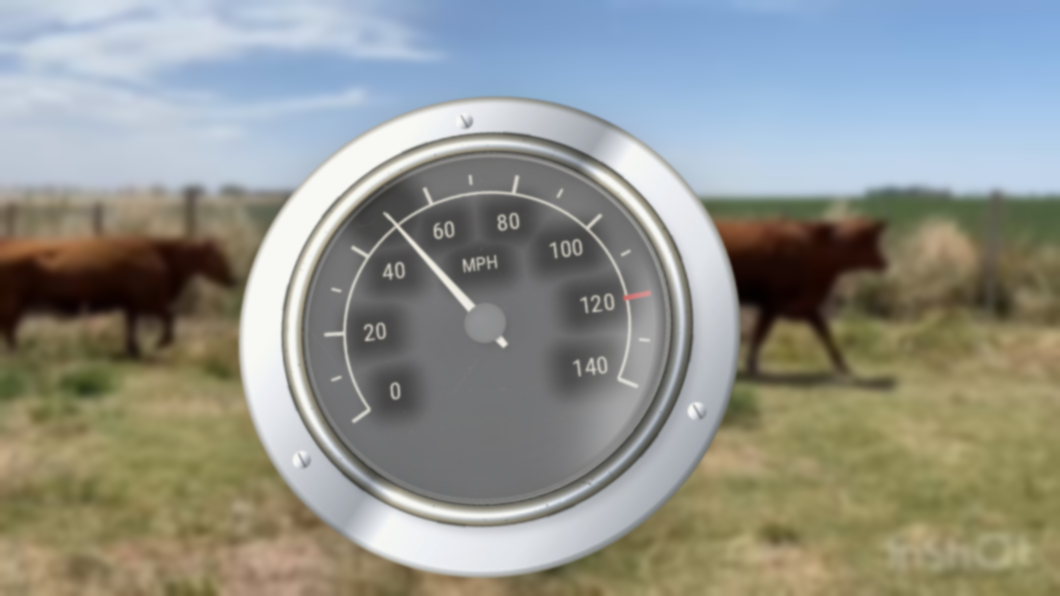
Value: {"value": 50, "unit": "mph"}
